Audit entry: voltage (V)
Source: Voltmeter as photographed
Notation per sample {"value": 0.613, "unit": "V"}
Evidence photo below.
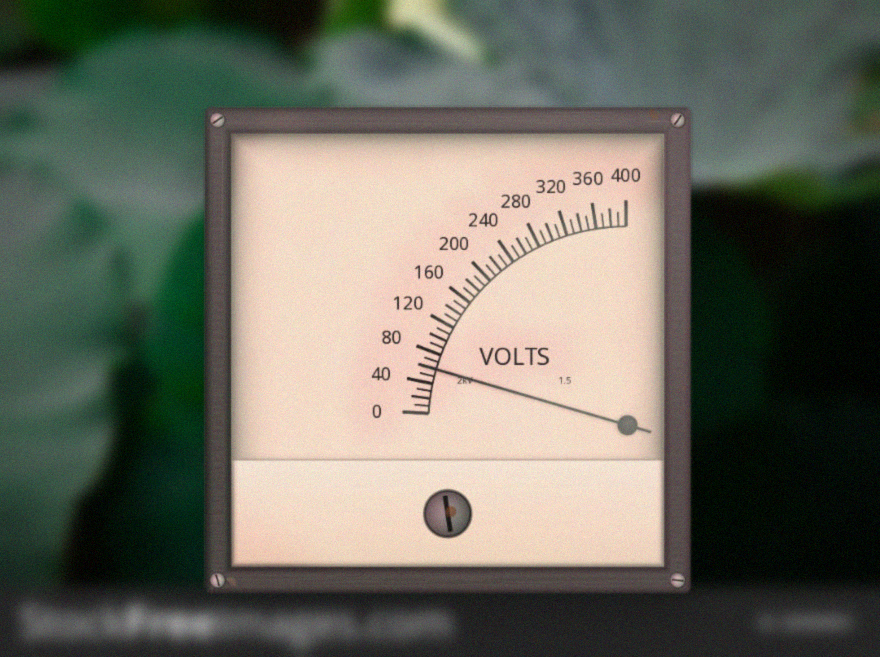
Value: {"value": 60, "unit": "V"}
